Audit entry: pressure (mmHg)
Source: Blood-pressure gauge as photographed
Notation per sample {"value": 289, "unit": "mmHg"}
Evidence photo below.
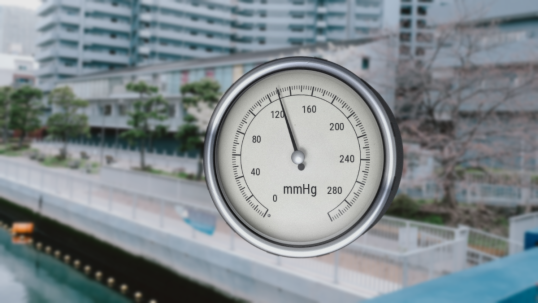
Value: {"value": 130, "unit": "mmHg"}
